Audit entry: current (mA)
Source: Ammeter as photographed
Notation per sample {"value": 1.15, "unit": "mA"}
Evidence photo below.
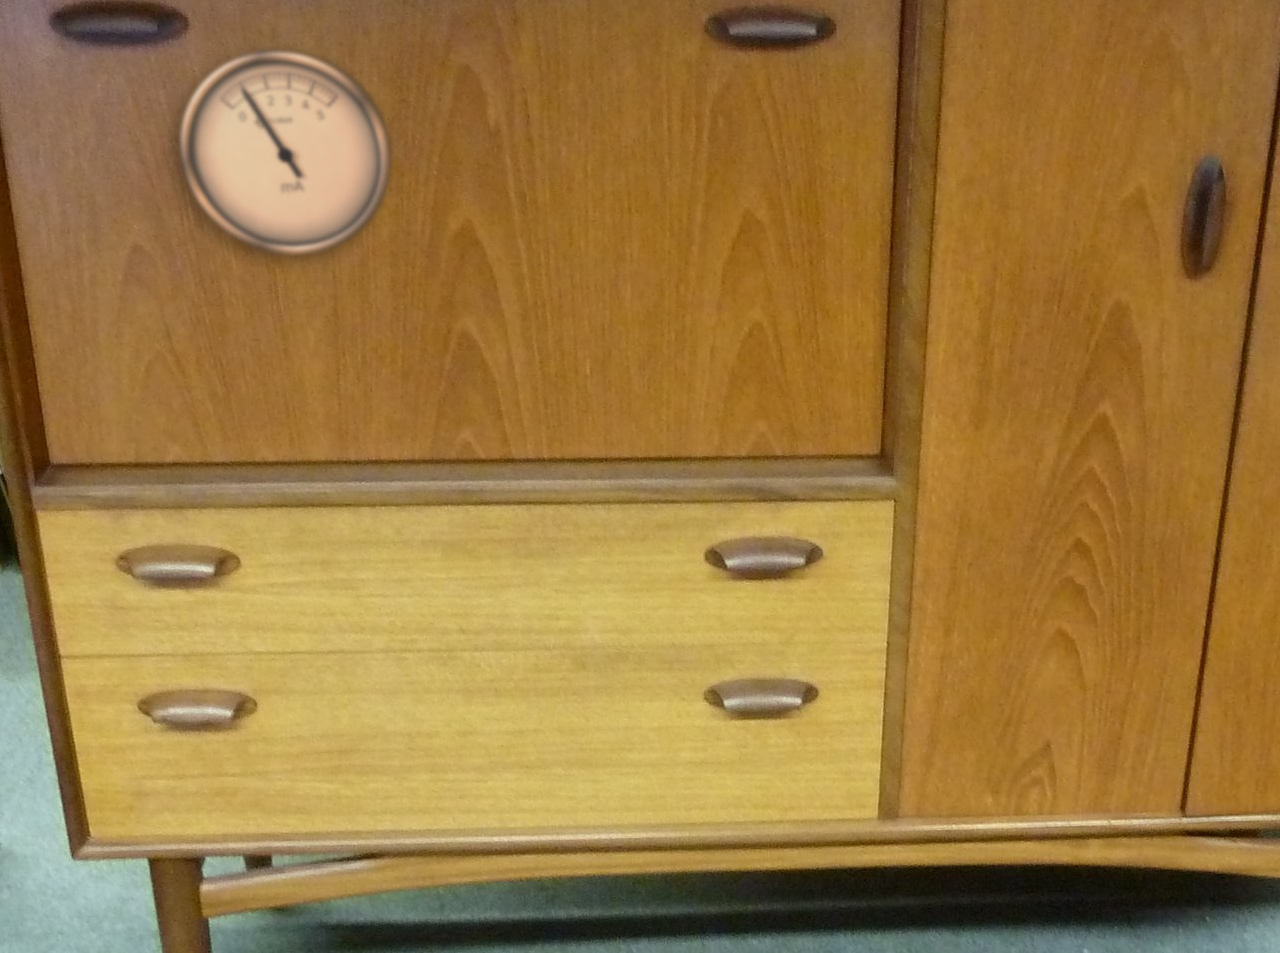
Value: {"value": 1, "unit": "mA"}
